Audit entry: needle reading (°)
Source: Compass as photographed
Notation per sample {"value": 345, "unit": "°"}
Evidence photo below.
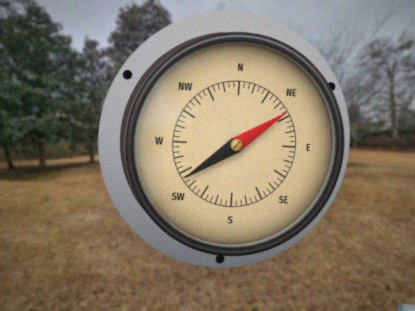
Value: {"value": 55, "unit": "°"}
